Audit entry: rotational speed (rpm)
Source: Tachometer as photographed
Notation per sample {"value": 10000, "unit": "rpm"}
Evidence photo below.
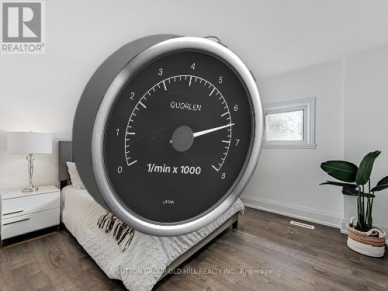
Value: {"value": 6400, "unit": "rpm"}
